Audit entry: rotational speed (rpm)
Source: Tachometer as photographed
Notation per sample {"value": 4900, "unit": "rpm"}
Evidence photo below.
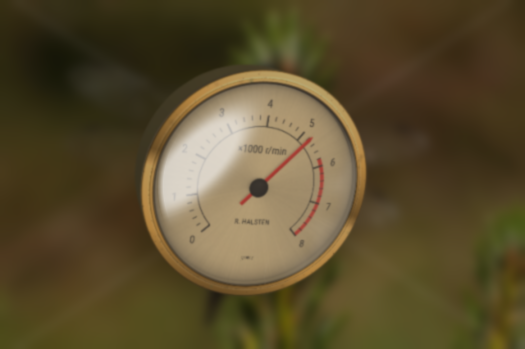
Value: {"value": 5200, "unit": "rpm"}
